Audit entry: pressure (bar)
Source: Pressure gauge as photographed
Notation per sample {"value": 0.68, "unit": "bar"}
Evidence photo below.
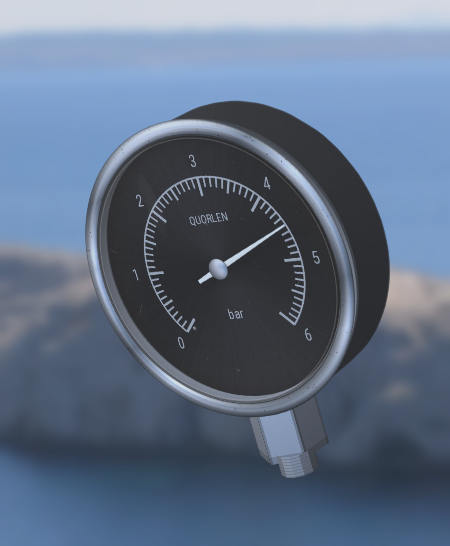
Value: {"value": 4.5, "unit": "bar"}
